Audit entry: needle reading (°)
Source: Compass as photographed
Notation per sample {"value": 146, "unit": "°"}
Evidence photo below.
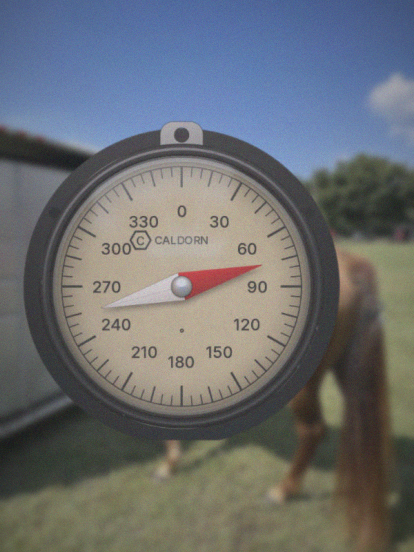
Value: {"value": 75, "unit": "°"}
